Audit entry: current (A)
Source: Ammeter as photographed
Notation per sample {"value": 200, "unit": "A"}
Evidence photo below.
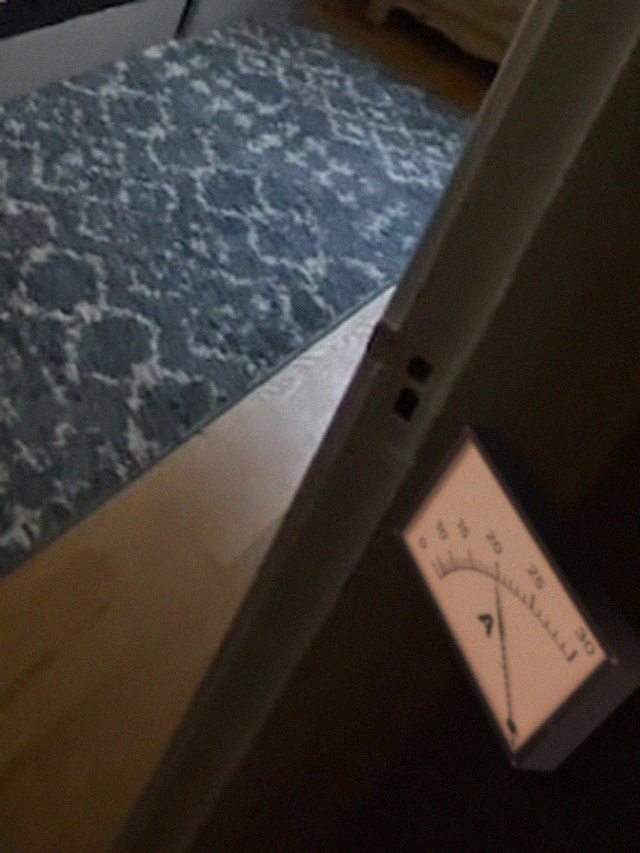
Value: {"value": 20, "unit": "A"}
